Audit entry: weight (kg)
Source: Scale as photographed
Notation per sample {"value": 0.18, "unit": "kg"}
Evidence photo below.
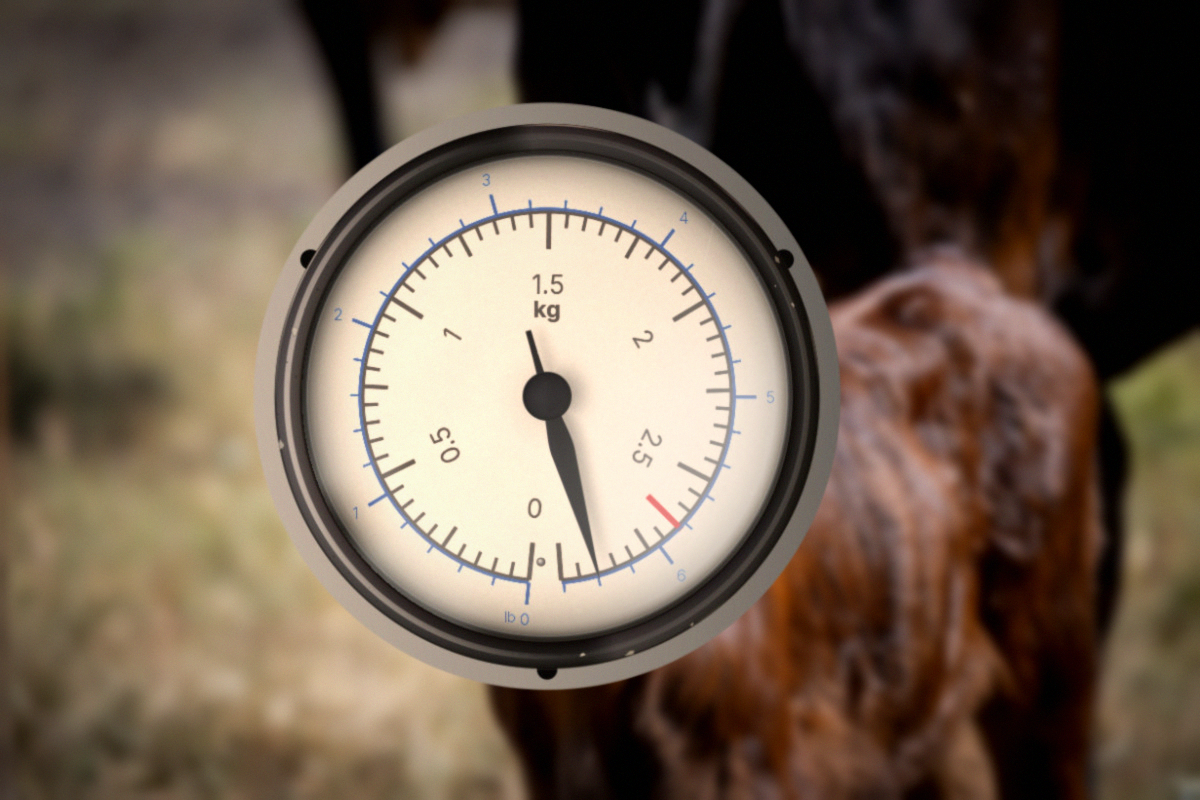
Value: {"value": 2.9, "unit": "kg"}
